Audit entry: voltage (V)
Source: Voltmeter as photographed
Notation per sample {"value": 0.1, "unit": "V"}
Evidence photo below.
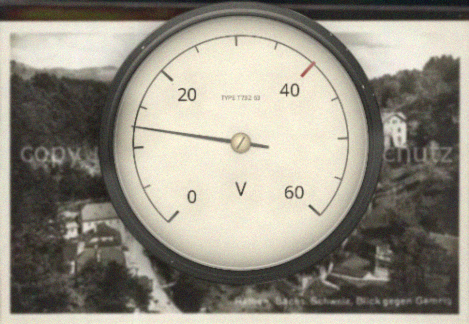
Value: {"value": 12.5, "unit": "V"}
